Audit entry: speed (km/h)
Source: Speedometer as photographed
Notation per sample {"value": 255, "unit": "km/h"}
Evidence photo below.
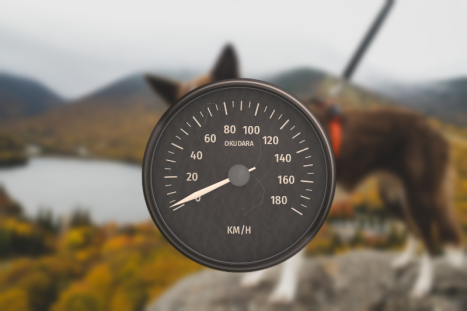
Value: {"value": 2.5, "unit": "km/h"}
